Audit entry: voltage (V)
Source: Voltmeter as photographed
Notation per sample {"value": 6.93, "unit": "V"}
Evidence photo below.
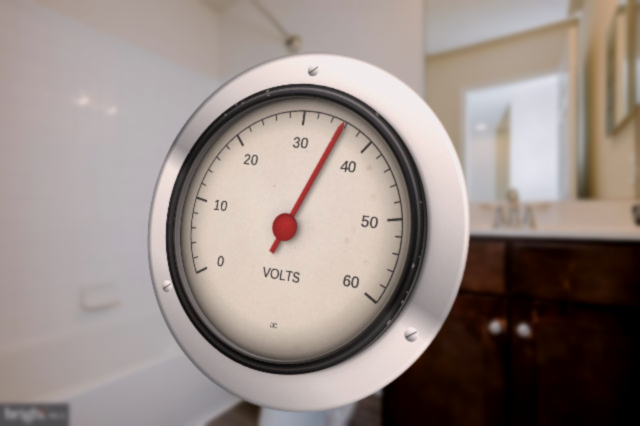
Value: {"value": 36, "unit": "V"}
